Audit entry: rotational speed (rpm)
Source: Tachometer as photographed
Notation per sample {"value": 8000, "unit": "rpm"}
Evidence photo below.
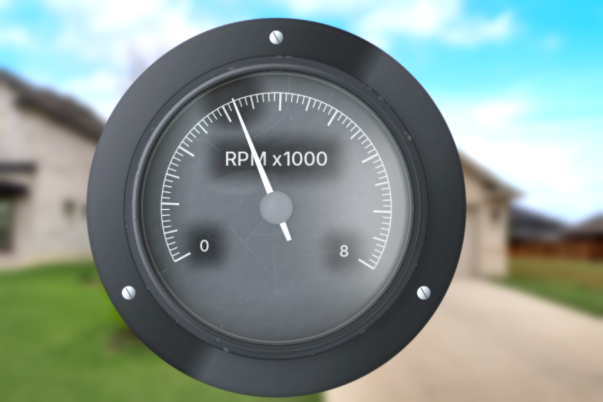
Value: {"value": 3200, "unit": "rpm"}
